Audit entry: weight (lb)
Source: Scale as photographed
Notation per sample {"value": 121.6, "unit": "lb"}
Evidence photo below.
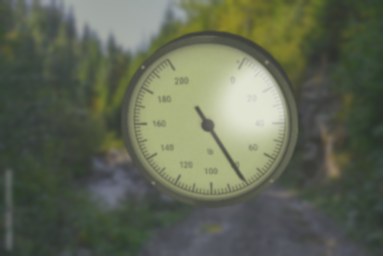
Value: {"value": 80, "unit": "lb"}
